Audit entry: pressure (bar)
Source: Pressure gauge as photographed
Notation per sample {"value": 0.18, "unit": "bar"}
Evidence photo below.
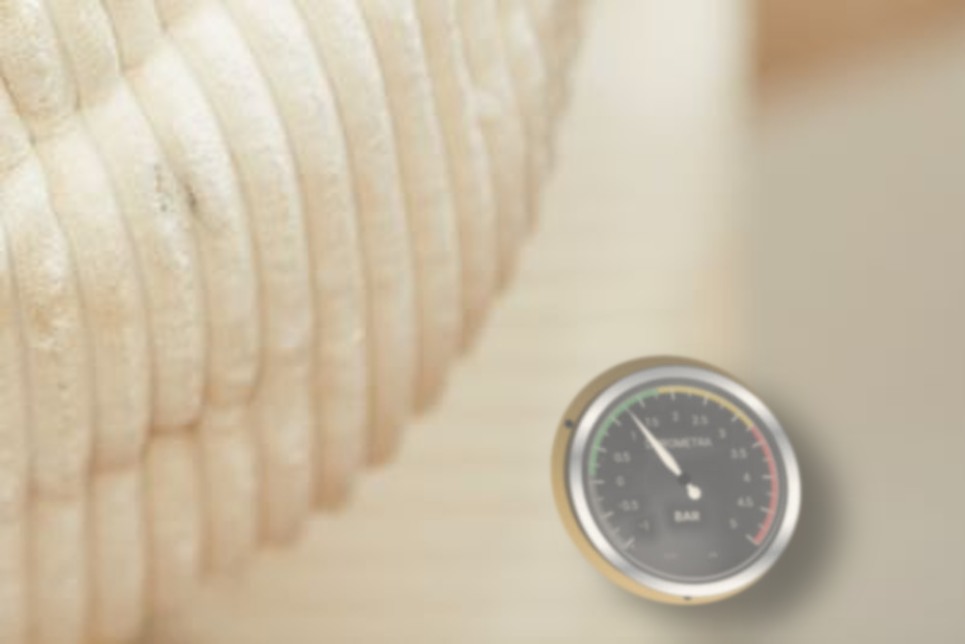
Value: {"value": 1.25, "unit": "bar"}
